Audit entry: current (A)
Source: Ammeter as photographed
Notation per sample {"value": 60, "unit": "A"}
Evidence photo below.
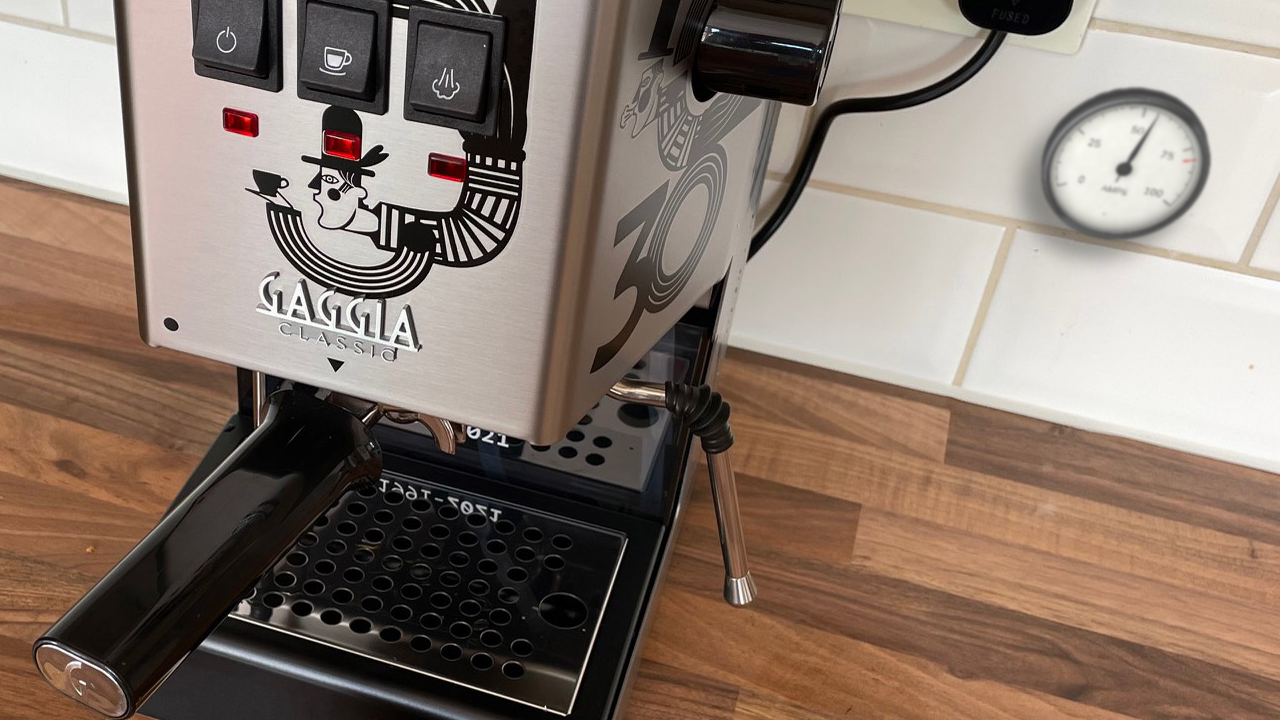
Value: {"value": 55, "unit": "A"}
